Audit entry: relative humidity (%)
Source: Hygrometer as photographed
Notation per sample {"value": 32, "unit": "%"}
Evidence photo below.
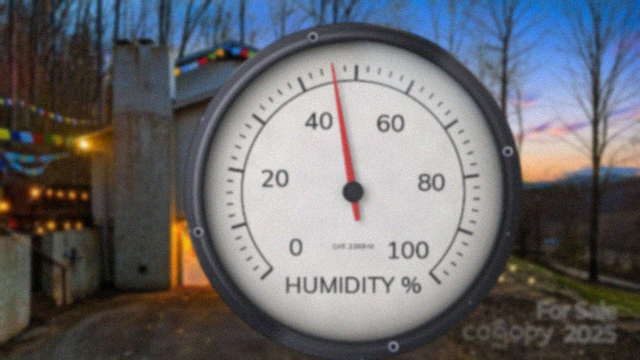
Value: {"value": 46, "unit": "%"}
